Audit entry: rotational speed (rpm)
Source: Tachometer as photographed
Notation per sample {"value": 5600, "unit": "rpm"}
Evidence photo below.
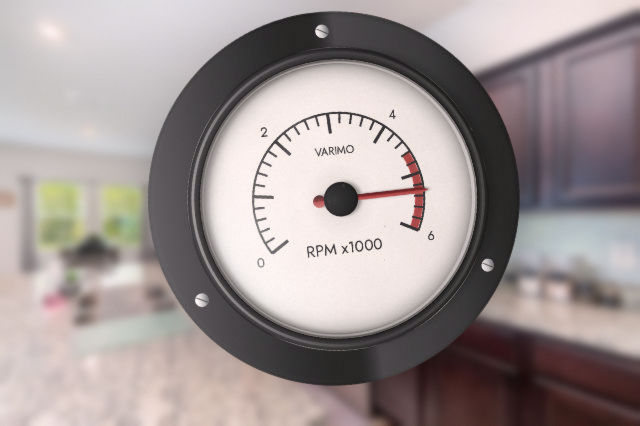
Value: {"value": 5300, "unit": "rpm"}
